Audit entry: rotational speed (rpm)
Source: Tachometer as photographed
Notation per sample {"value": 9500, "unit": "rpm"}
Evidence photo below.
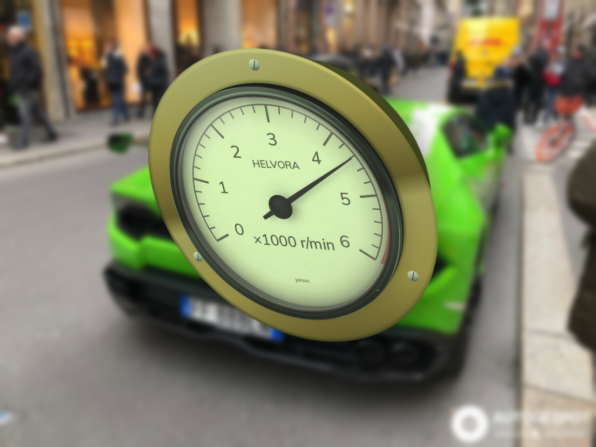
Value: {"value": 4400, "unit": "rpm"}
